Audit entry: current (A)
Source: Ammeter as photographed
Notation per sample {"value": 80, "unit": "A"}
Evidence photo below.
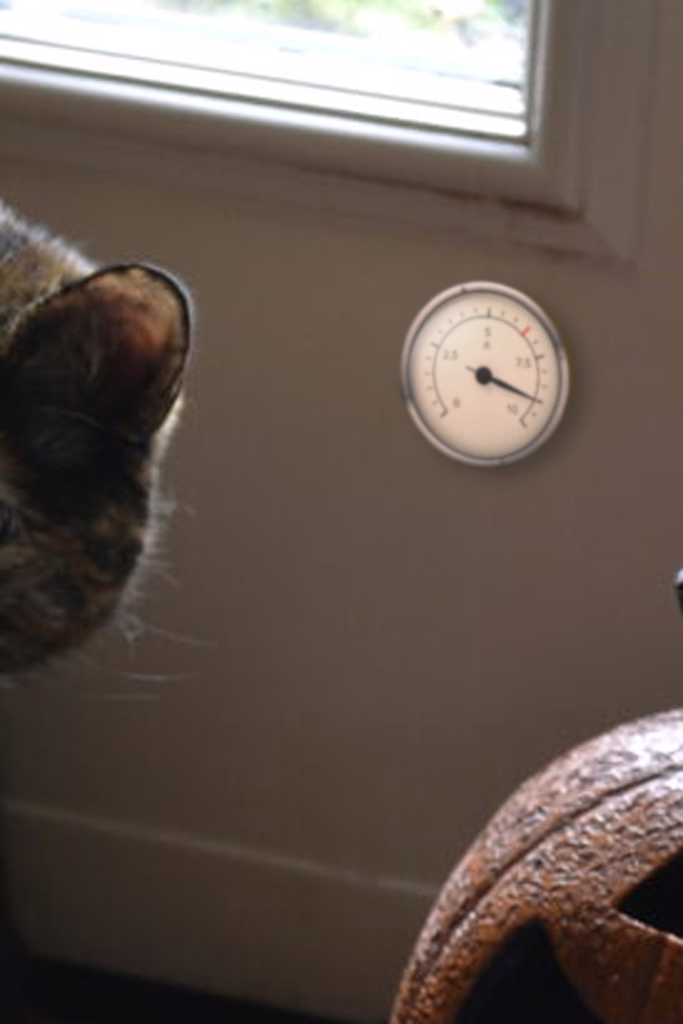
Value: {"value": 9, "unit": "A"}
